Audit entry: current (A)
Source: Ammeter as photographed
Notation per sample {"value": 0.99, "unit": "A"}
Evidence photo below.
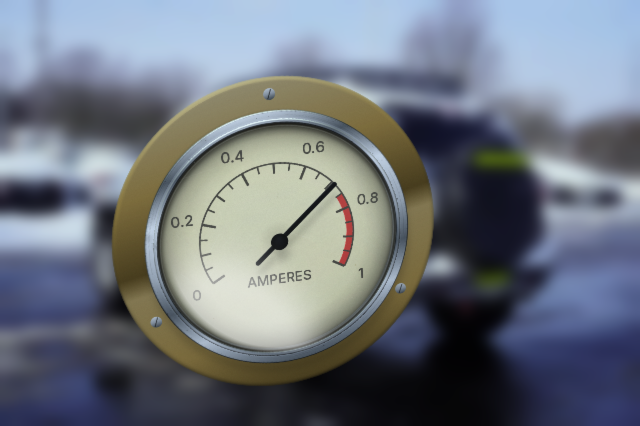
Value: {"value": 0.7, "unit": "A"}
